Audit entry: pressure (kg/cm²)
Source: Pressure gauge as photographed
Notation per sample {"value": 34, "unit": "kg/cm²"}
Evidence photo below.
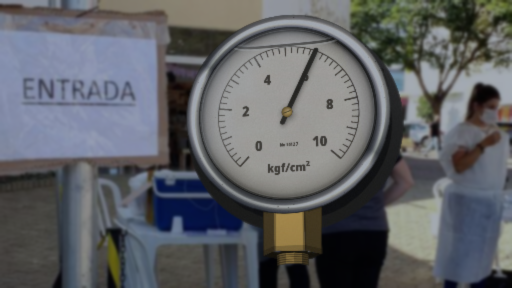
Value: {"value": 6, "unit": "kg/cm²"}
